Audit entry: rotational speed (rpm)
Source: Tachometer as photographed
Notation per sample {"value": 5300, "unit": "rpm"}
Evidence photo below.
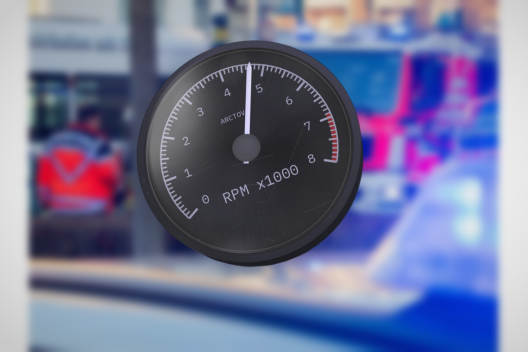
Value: {"value": 4700, "unit": "rpm"}
